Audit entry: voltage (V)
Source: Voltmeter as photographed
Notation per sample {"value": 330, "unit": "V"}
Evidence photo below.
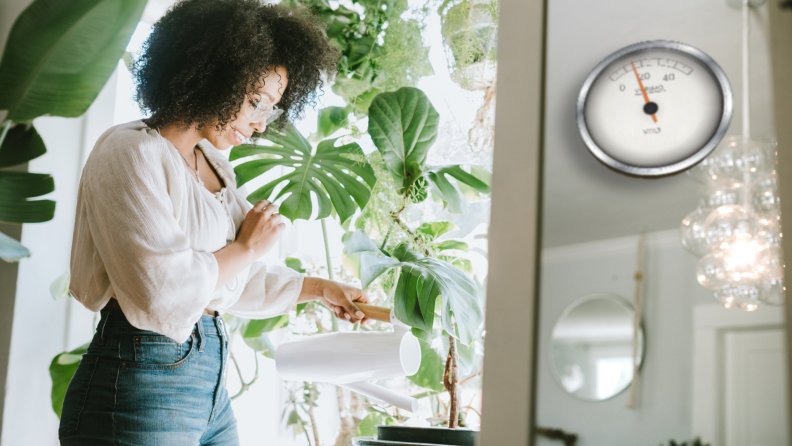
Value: {"value": 15, "unit": "V"}
